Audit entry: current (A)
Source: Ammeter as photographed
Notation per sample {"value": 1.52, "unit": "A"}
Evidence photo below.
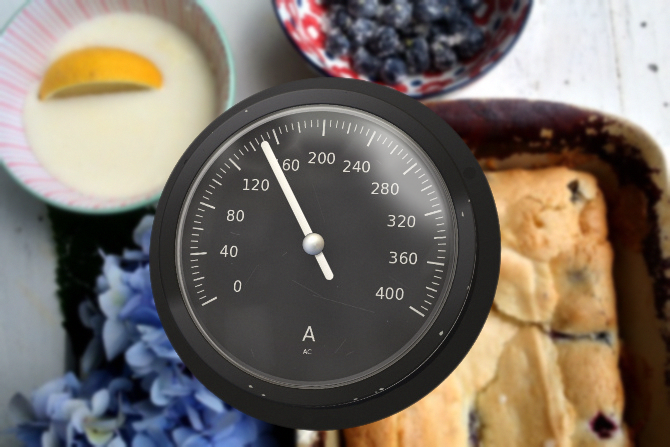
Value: {"value": 150, "unit": "A"}
